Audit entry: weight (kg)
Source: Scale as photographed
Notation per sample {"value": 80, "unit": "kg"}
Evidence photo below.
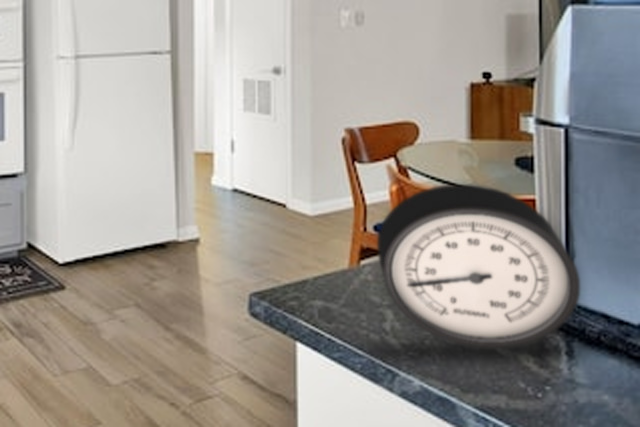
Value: {"value": 15, "unit": "kg"}
